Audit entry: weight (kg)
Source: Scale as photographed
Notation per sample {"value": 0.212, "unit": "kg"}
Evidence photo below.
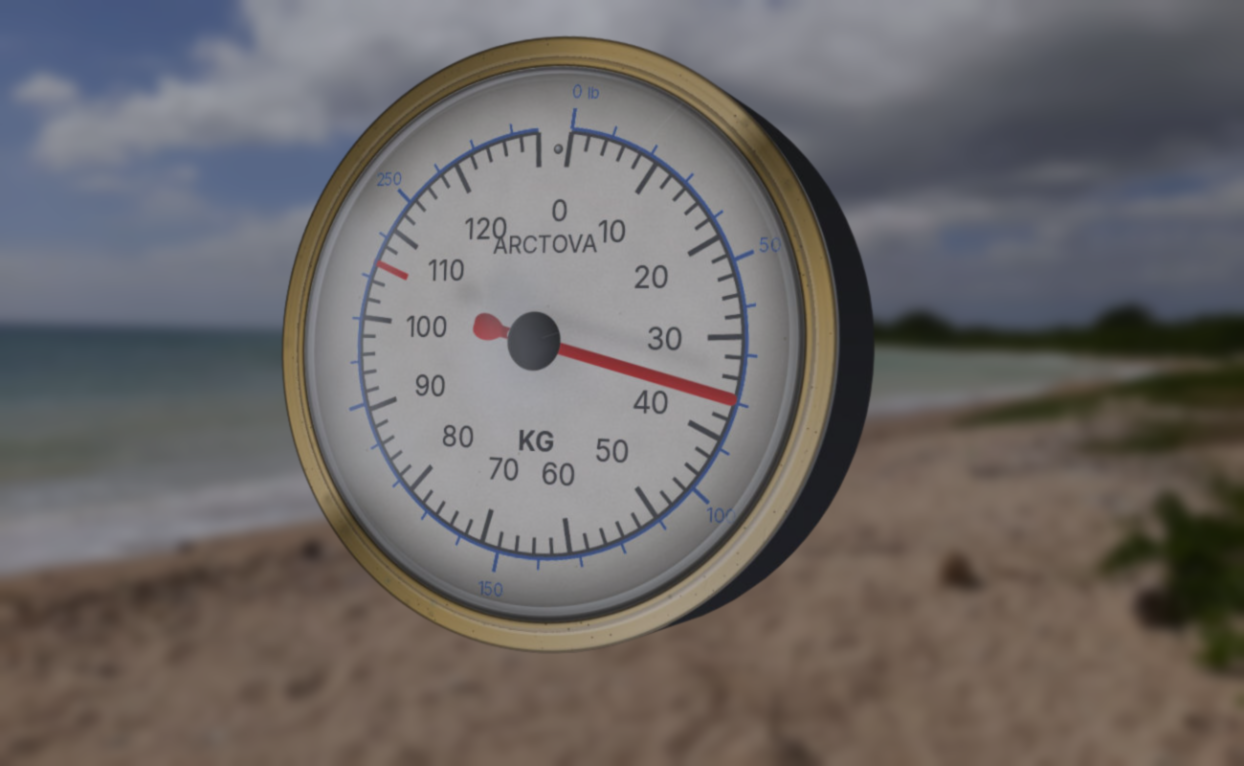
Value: {"value": 36, "unit": "kg"}
